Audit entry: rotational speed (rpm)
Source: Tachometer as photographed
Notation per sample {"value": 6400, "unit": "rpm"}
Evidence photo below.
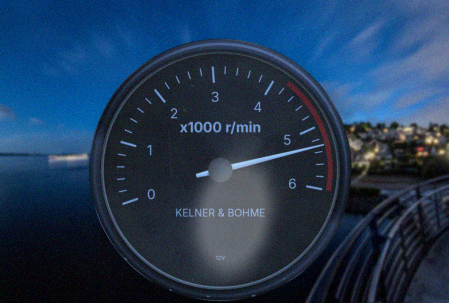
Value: {"value": 5300, "unit": "rpm"}
